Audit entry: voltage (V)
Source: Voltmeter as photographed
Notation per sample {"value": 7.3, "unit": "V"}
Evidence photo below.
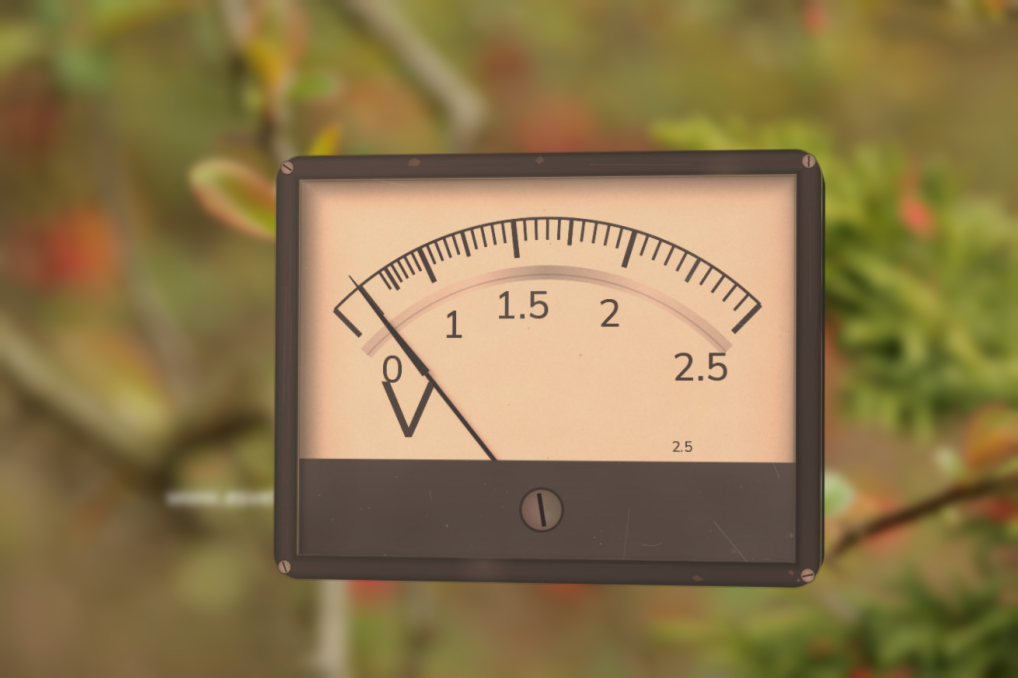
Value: {"value": 0.5, "unit": "V"}
